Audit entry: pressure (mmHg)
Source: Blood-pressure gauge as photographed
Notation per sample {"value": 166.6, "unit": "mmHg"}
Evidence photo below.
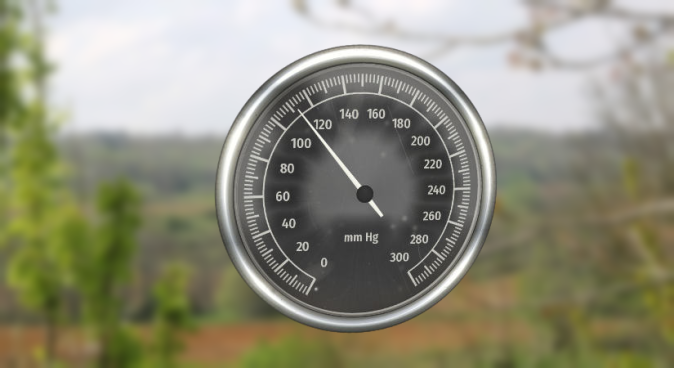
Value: {"value": 112, "unit": "mmHg"}
